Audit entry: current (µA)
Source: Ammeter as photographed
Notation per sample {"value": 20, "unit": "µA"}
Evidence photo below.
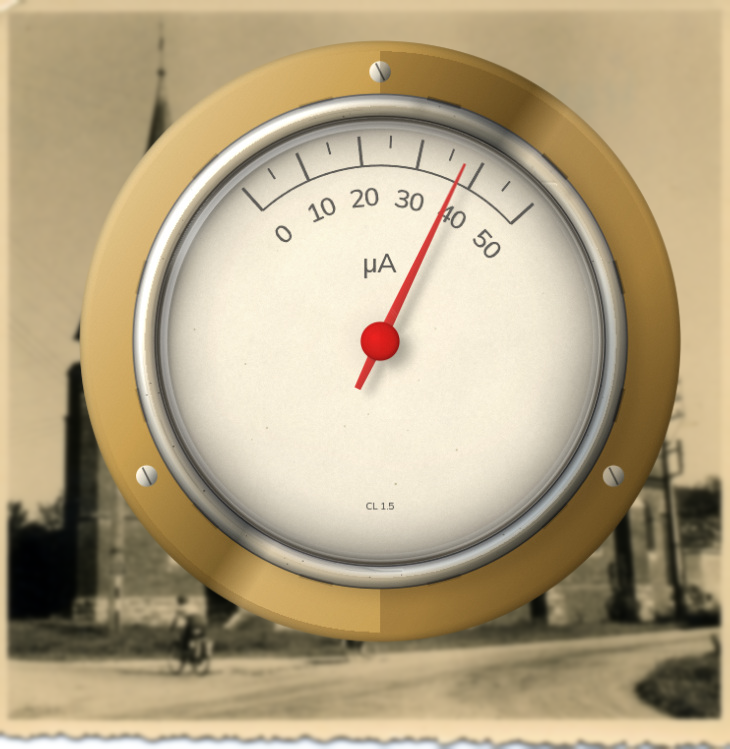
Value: {"value": 37.5, "unit": "µA"}
